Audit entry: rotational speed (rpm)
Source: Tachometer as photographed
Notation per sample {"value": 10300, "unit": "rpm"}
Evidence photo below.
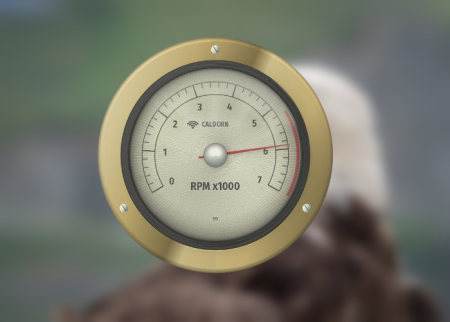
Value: {"value": 5900, "unit": "rpm"}
